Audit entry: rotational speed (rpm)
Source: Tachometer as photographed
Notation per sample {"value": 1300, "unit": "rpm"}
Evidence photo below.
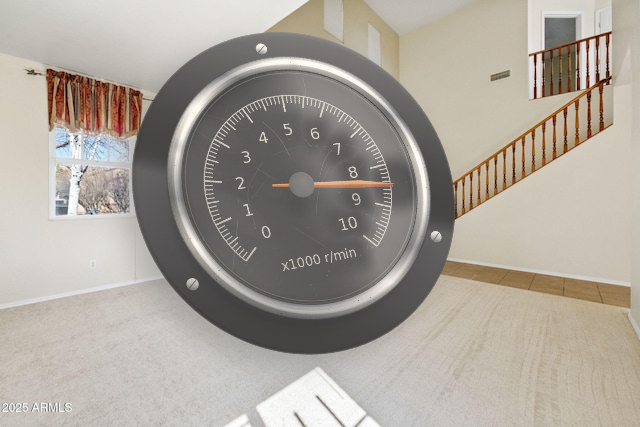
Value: {"value": 8500, "unit": "rpm"}
